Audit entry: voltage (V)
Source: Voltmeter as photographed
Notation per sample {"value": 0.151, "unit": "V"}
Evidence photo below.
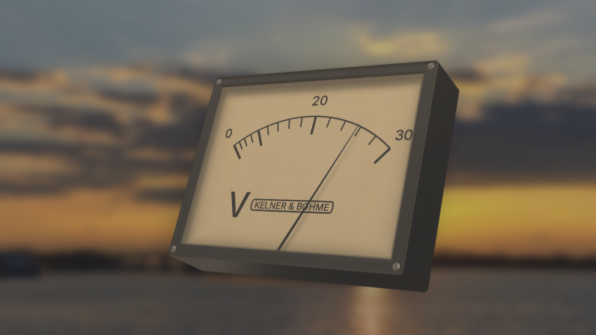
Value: {"value": 26, "unit": "V"}
